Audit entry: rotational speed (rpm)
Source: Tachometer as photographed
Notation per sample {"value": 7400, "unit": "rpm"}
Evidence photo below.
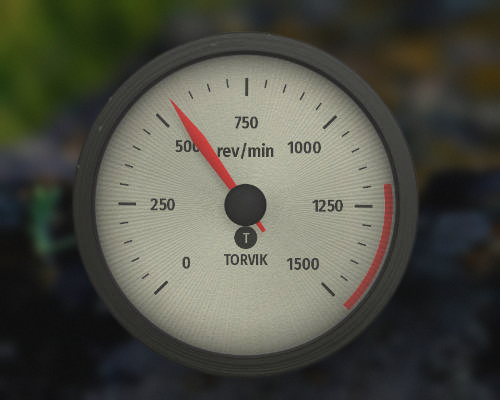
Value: {"value": 550, "unit": "rpm"}
